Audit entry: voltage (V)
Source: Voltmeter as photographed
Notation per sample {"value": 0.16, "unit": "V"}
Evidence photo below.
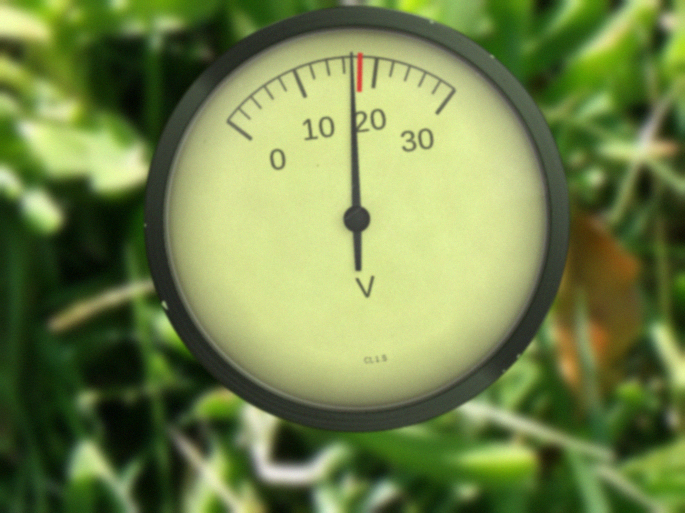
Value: {"value": 17, "unit": "V"}
